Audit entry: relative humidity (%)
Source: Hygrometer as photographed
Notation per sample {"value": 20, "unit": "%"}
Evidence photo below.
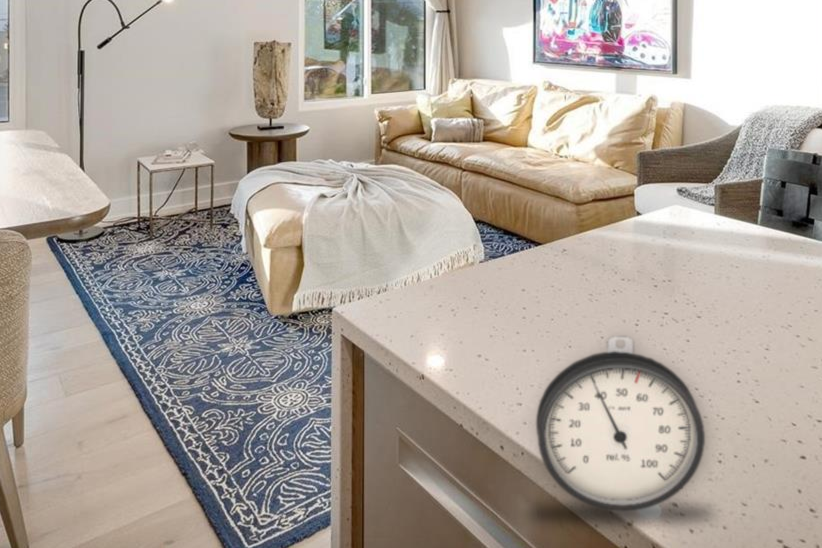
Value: {"value": 40, "unit": "%"}
